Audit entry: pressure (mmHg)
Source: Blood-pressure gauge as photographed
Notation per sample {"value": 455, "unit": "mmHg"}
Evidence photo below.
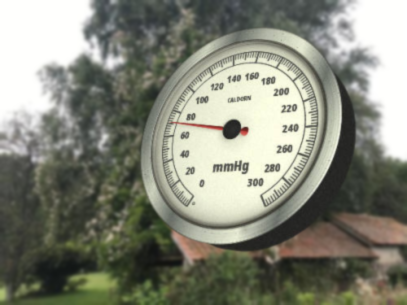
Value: {"value": 70, "unit": "mmHg"}
